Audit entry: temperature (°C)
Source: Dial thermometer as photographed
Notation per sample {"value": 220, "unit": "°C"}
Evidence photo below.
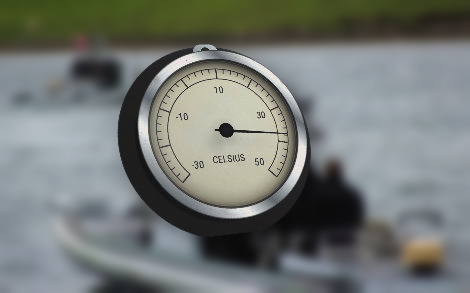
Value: {"value": 38, "unit": "°C"}
